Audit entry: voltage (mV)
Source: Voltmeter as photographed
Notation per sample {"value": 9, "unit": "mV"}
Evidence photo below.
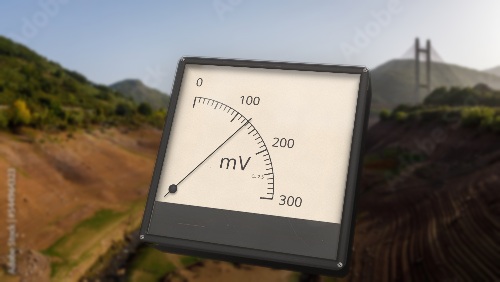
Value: {"value": 130, "unit": "mV"}
